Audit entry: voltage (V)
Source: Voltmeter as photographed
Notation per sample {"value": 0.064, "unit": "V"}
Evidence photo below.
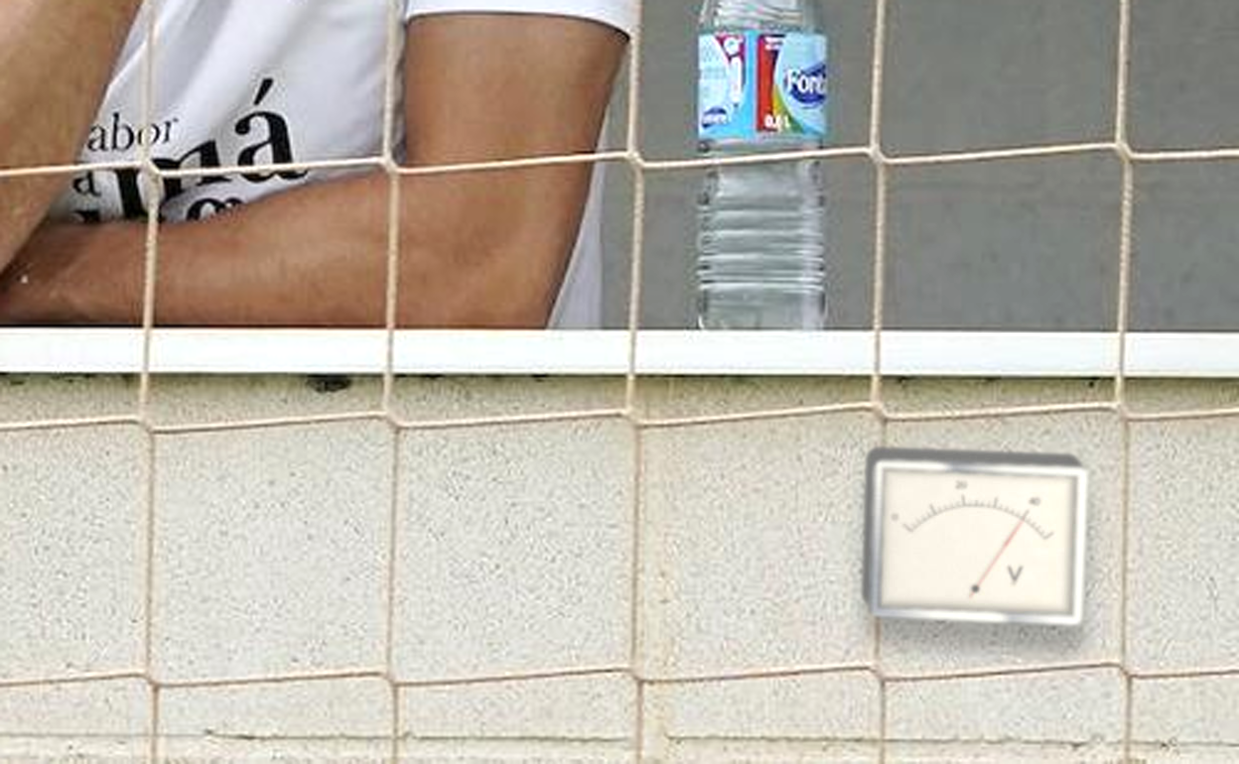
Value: {"value": 40, "unit": "V"}
